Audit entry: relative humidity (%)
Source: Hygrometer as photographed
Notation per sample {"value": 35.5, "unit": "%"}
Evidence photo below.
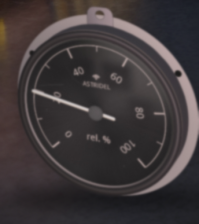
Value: {"value": 20, "unit": "%"}
